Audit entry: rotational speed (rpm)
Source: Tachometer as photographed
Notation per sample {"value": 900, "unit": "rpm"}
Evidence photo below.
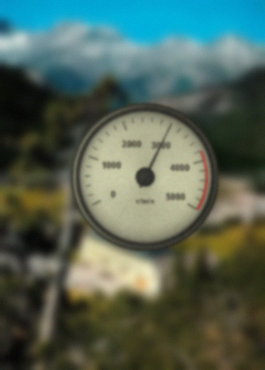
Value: {"value": 3000, "unit": "rpm"}
